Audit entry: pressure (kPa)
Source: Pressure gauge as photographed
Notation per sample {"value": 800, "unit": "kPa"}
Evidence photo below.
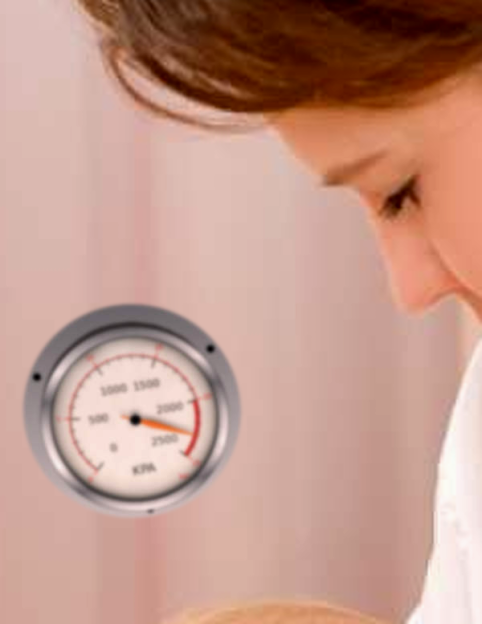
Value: {"value": 2300, "unit": "kPa"}
